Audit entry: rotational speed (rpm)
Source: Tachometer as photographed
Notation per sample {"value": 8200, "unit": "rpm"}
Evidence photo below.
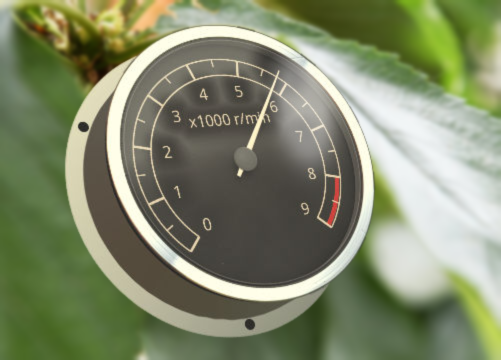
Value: {"value": 5750, "unit": "rpm"}
